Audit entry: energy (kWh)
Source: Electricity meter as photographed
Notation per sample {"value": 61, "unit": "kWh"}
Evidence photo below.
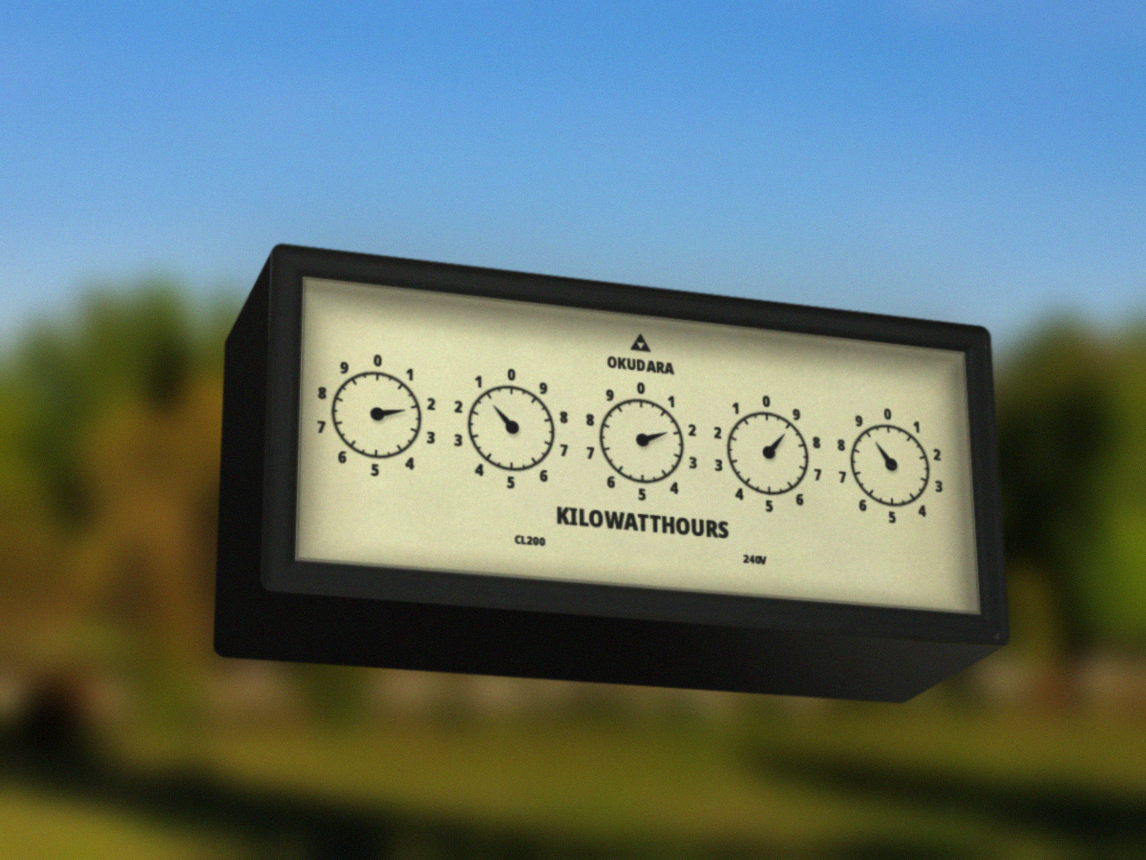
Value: {"value": 21189, "unit": "kWh"}
